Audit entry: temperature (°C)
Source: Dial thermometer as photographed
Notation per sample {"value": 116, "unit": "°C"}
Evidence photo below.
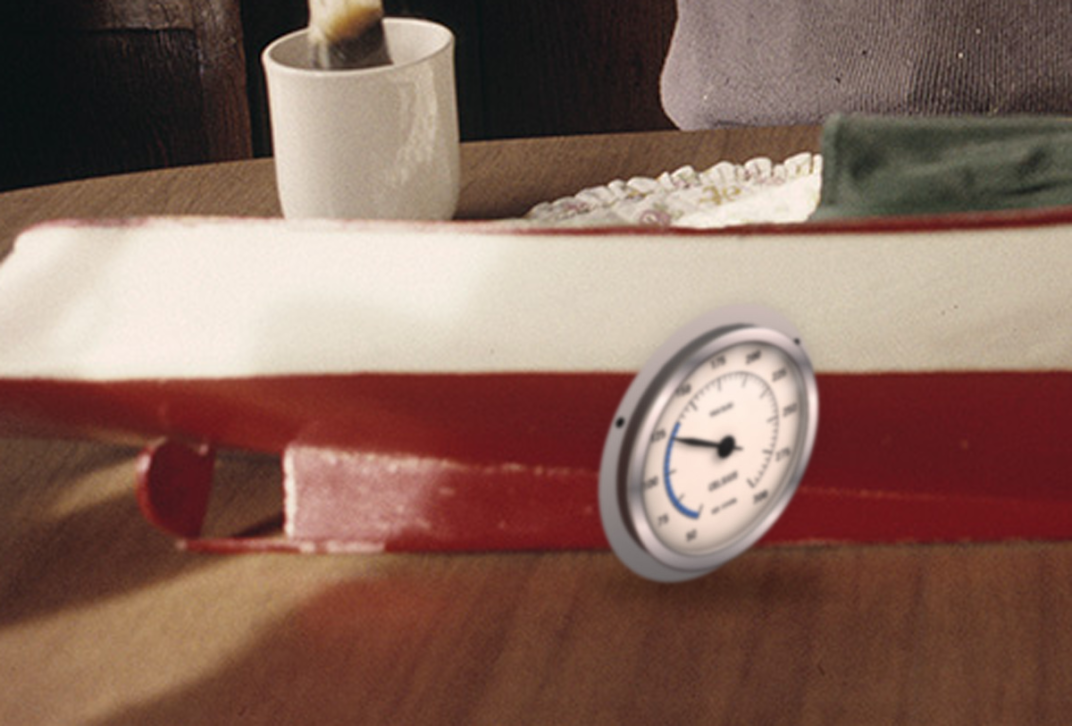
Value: {"value": 125, "unit": "°C"}
